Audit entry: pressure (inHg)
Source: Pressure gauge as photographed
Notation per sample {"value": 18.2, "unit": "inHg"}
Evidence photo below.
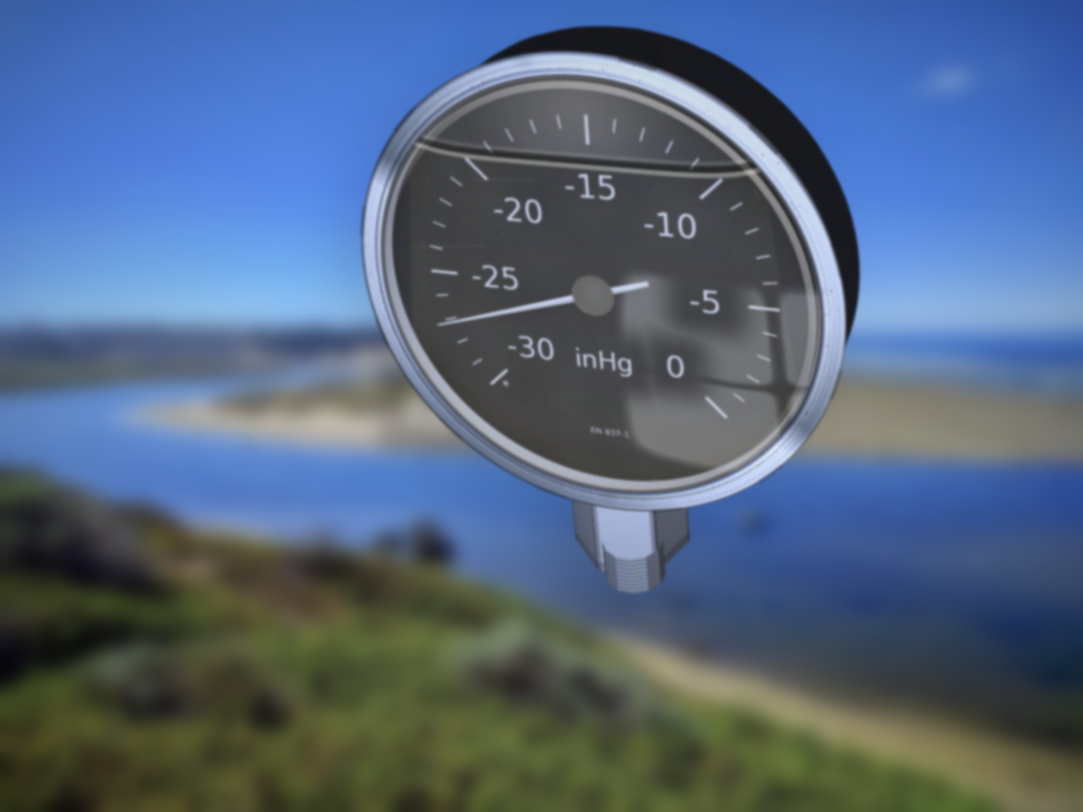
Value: {"value": -27, "unit": "inHg"}
